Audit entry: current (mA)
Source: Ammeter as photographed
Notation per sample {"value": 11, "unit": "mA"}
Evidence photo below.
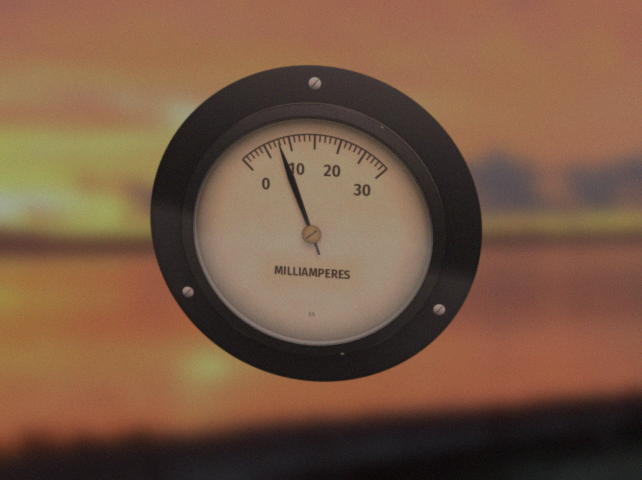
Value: {"value": 8, "unit": "mA"}
